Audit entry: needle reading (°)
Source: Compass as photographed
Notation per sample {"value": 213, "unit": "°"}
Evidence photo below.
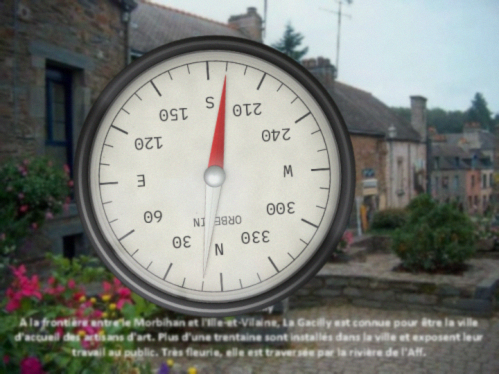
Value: {"value": 190, "unit": "°"}
